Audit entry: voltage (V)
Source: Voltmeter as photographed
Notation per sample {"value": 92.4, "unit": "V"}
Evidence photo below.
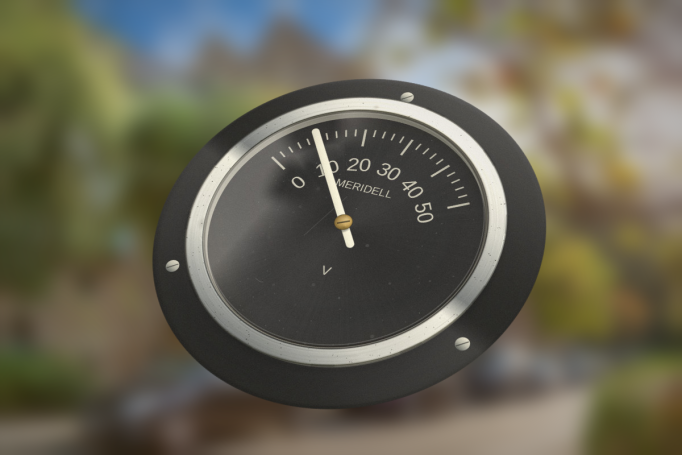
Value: {"value": 10, "unit": "V"}
